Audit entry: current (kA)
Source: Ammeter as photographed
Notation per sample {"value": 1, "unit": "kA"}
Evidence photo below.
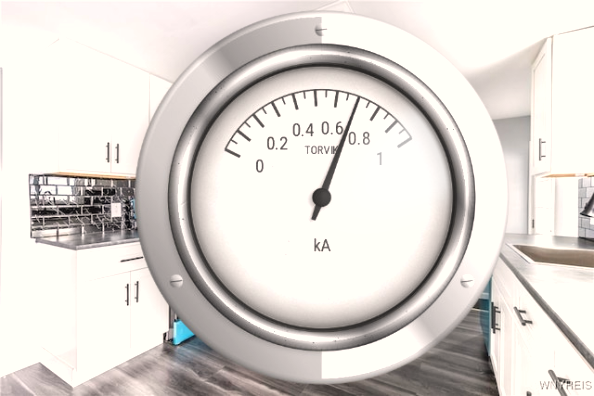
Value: {"value": 0.7, "unit": "kA"}
